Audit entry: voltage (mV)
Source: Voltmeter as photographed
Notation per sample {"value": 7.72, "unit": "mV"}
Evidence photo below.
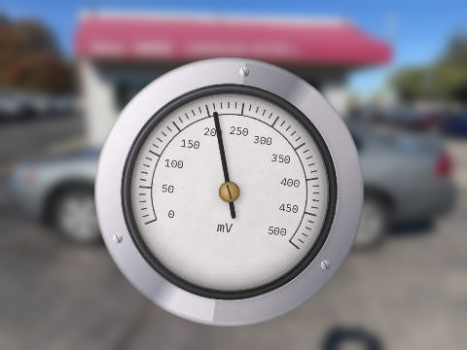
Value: {"value": 210, "unit": "mV"}
